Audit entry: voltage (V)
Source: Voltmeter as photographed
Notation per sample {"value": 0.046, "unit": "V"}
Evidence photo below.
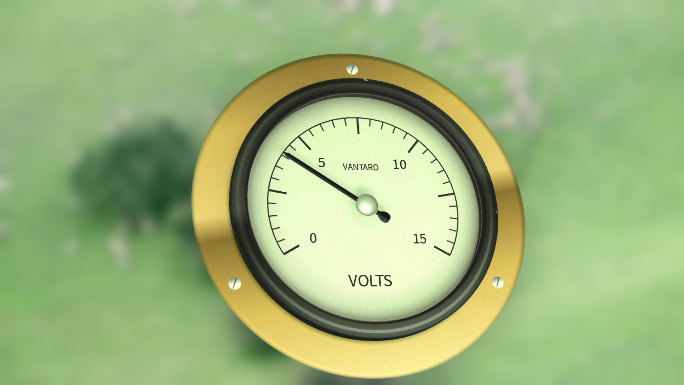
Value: {"value": 4, "unit": "V"}
